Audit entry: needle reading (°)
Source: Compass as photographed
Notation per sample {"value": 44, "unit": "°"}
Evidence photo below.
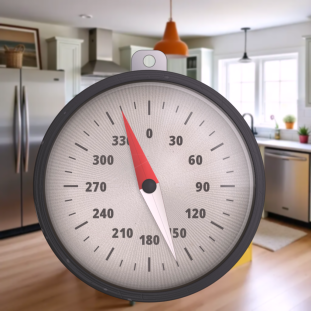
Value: {"value": 340, "unit": "°"}
